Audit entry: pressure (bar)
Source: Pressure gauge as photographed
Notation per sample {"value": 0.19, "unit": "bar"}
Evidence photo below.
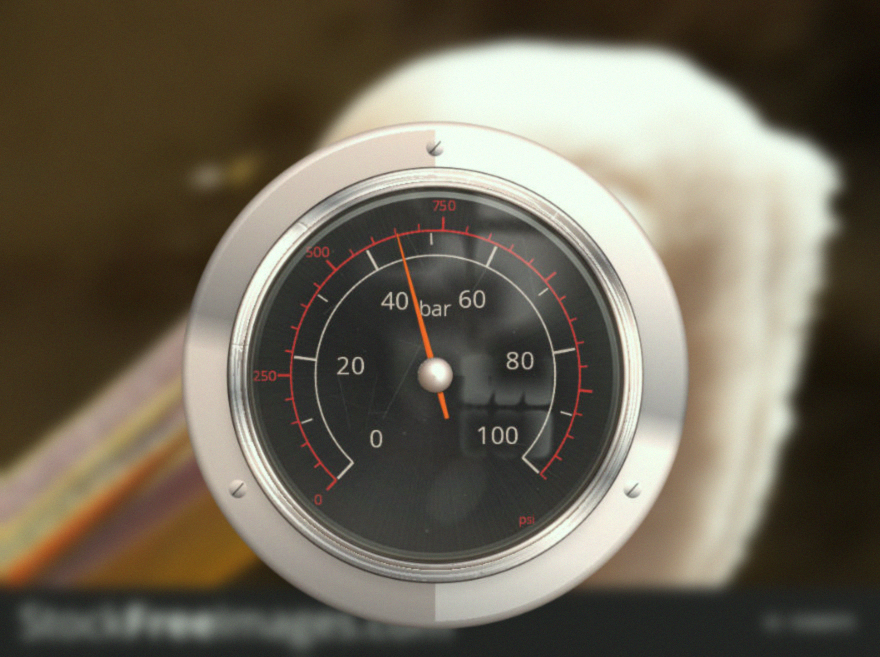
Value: {"value": 45, "unit": "bar"}
